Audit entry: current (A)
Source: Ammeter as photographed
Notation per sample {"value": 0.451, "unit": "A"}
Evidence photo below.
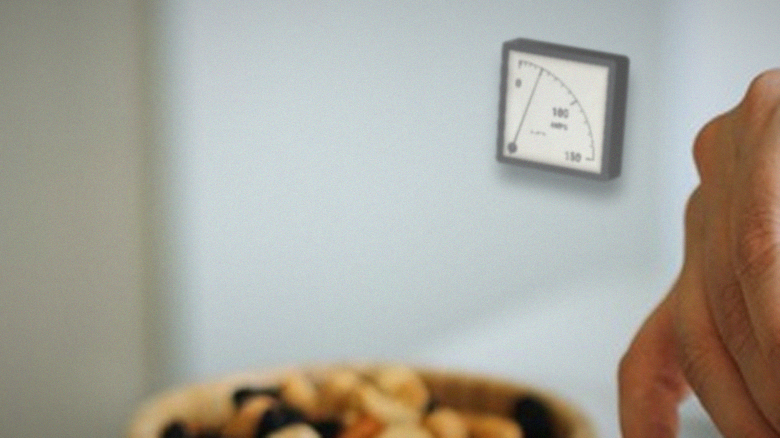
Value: {"value": 50, "unit": "A"}
